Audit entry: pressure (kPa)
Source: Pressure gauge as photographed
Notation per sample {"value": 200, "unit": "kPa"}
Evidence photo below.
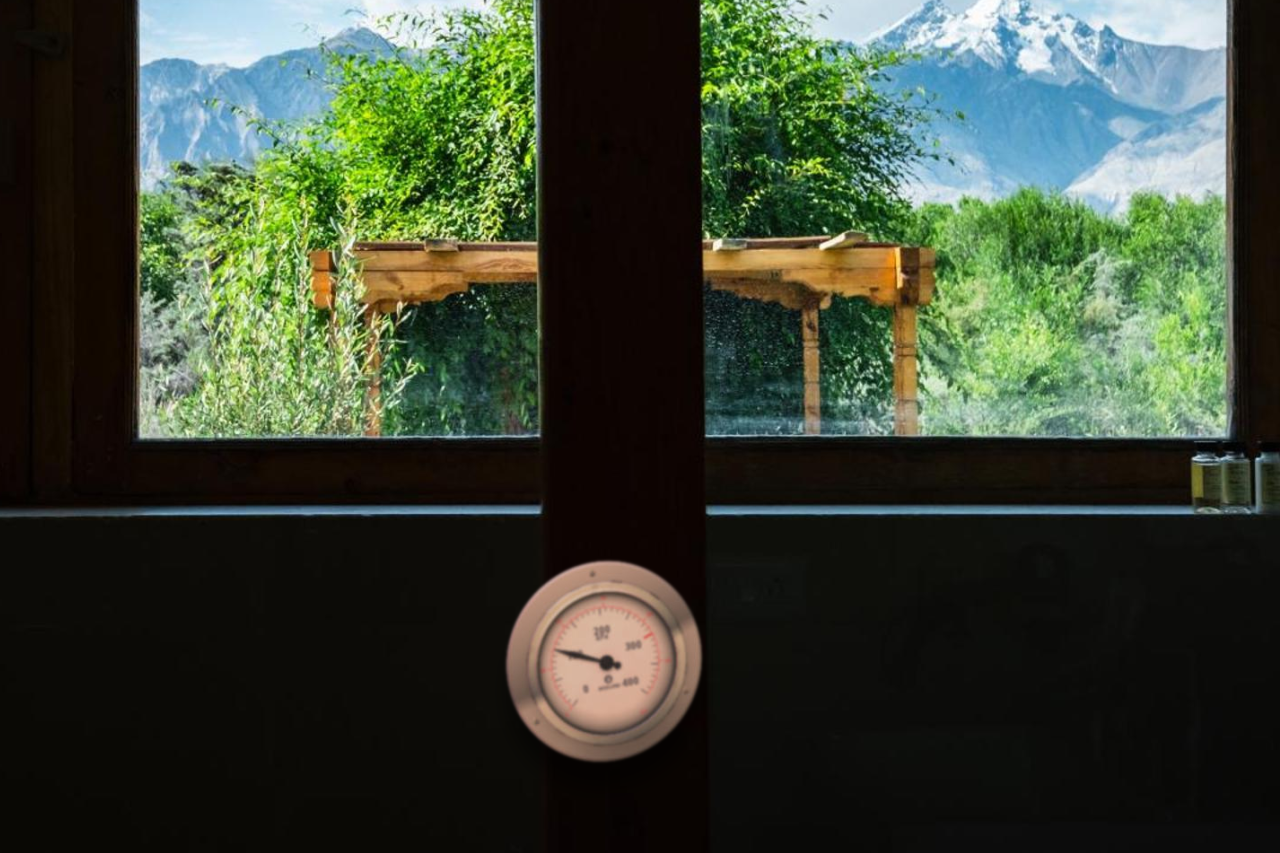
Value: {"value": 100, "unit": "kPa"}
